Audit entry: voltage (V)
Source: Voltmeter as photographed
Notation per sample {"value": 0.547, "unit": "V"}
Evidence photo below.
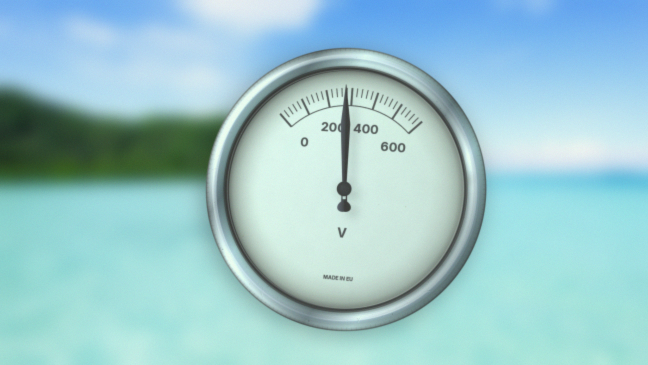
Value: {"value": 280, "unit": "V"}
